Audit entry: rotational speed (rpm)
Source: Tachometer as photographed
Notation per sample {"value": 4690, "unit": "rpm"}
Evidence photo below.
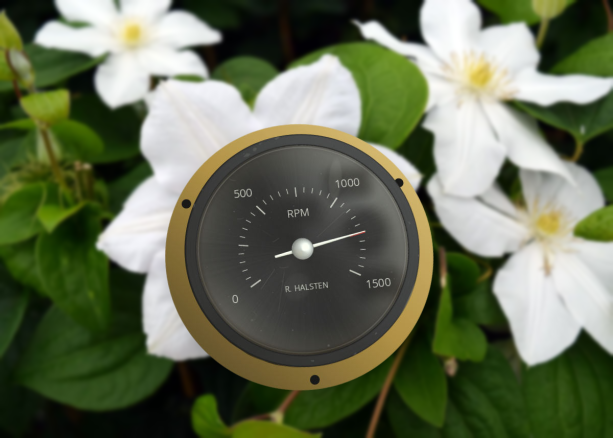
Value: {"value": 1250, "unit": "rpm"}
